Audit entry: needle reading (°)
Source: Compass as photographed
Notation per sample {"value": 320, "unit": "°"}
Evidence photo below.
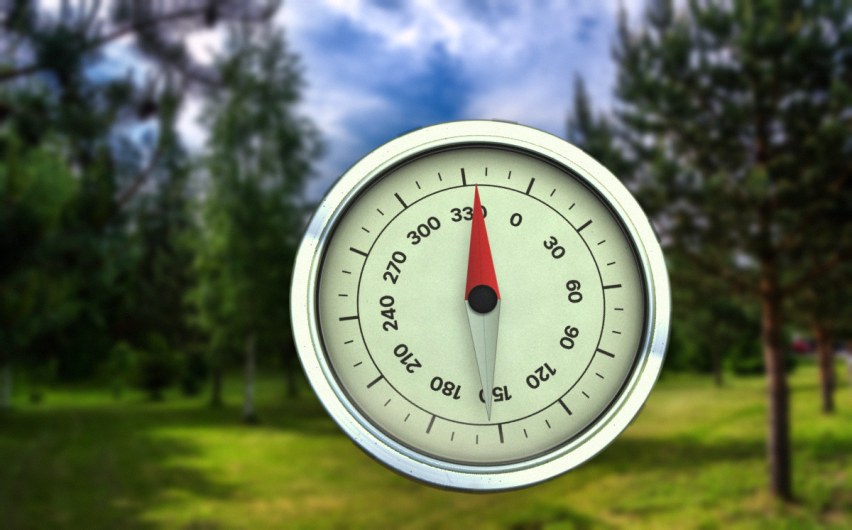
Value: {"value": 335, "unit": "°"}
